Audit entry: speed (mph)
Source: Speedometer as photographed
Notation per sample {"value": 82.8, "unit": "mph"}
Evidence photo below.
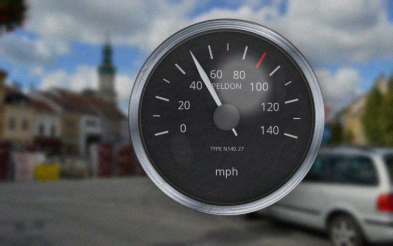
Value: {"value": 50, "unit": "mph"}
